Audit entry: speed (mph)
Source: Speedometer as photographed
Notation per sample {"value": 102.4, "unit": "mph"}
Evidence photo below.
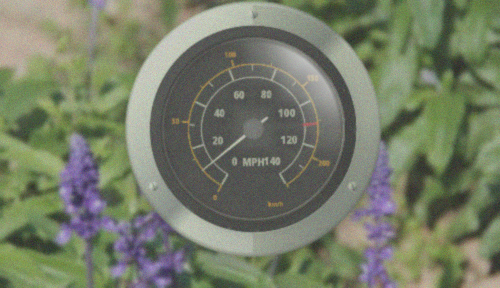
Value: {"value": 10, "unit": "mph"}
